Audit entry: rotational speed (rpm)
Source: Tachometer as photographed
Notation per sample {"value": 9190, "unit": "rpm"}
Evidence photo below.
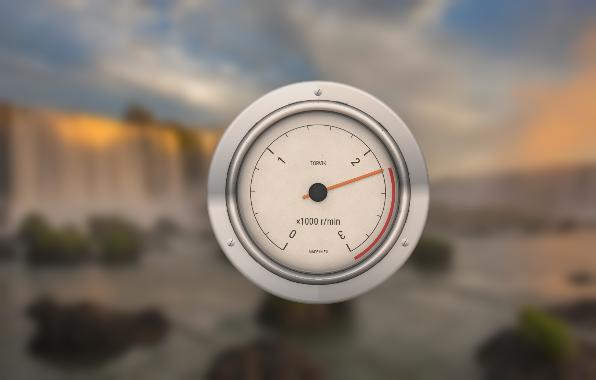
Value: {"value": 2200, "unit": "rpm"}
